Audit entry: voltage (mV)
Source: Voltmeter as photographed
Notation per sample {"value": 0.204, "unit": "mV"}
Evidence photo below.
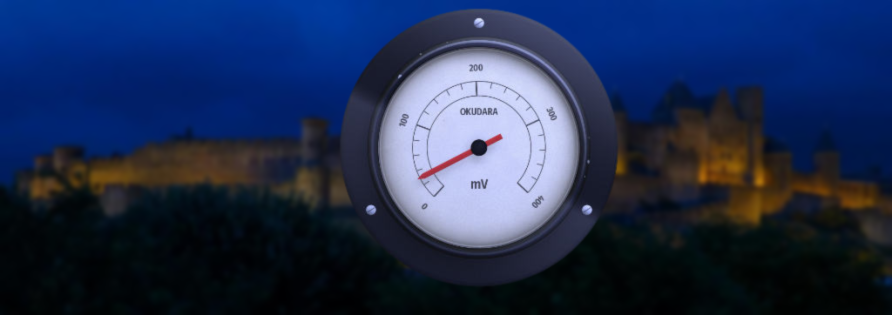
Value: {"value": 30, "unit": "mV"}
